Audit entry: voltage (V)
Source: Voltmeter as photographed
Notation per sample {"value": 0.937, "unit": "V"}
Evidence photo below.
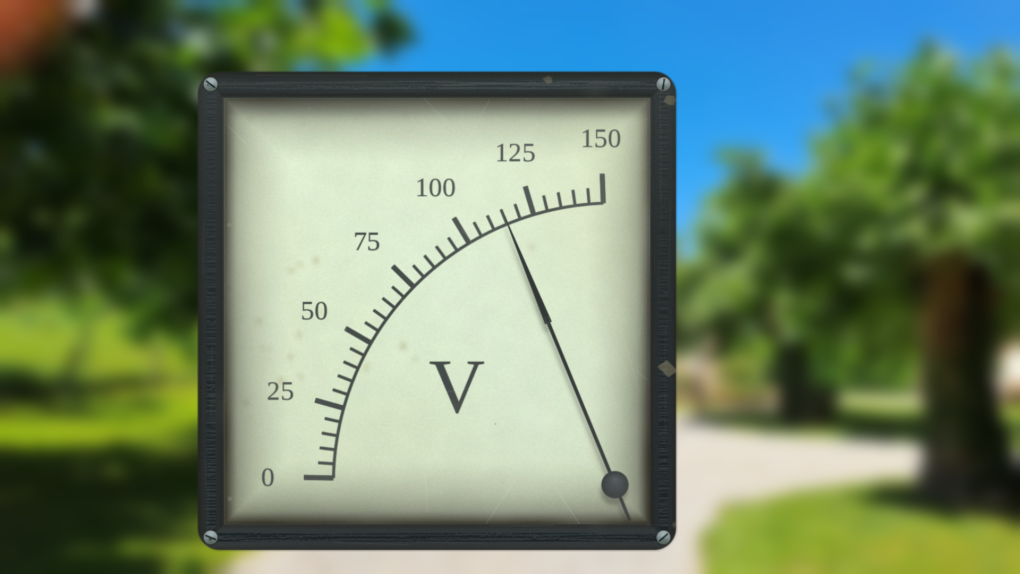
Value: {"value": 115, "unit": "V"}
